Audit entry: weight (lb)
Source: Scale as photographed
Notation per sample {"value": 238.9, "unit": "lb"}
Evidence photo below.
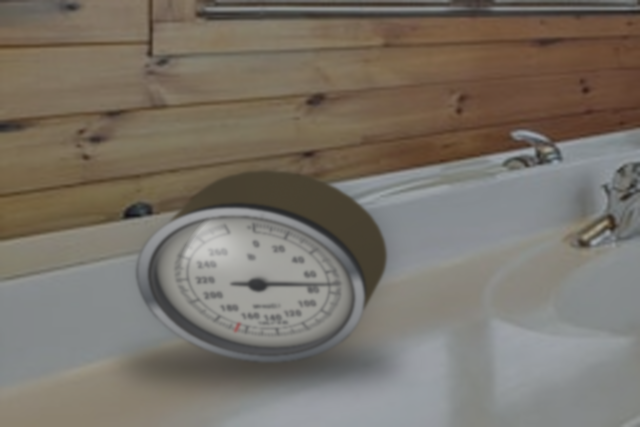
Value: {"value": 70, "unit": "lb"}
